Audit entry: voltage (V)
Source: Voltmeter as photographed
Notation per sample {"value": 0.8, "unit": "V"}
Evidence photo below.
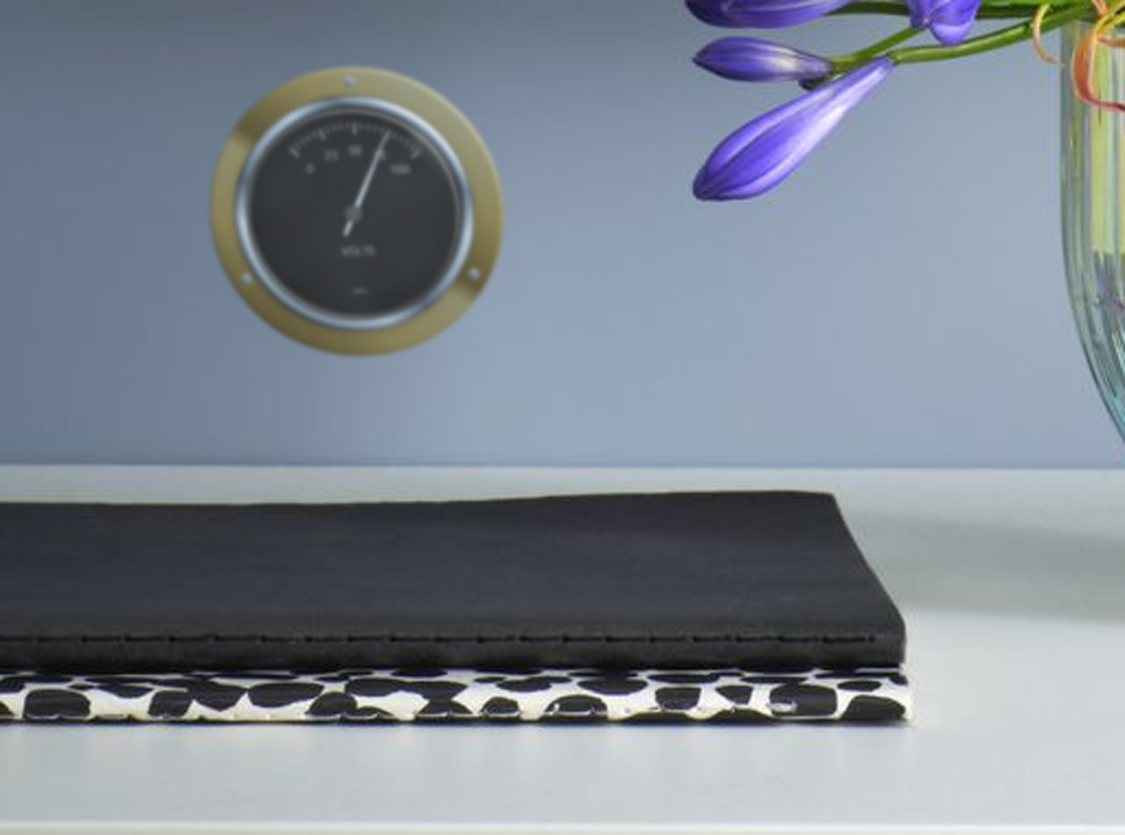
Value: {"value": 75, "unit": "V"}
